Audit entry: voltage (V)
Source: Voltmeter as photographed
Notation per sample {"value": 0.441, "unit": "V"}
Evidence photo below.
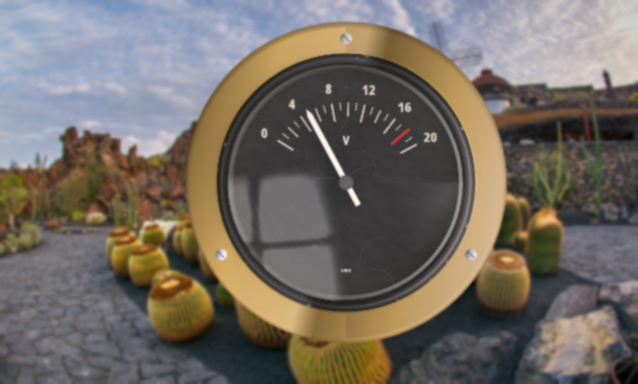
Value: {"value": 5, "unit": "V"}
